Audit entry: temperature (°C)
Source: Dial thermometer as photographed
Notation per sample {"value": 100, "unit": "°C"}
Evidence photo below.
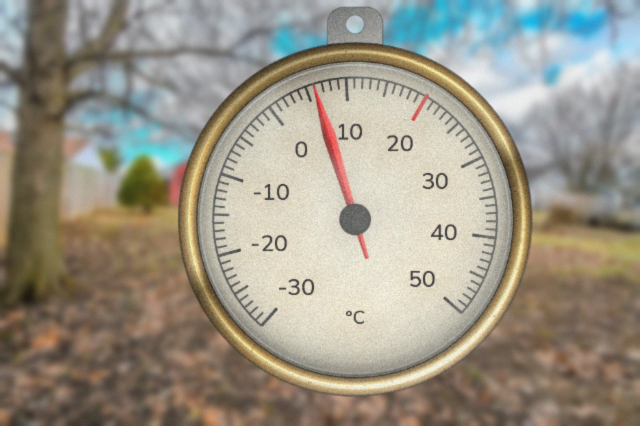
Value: {"value": 6, "unit": "°C"}
